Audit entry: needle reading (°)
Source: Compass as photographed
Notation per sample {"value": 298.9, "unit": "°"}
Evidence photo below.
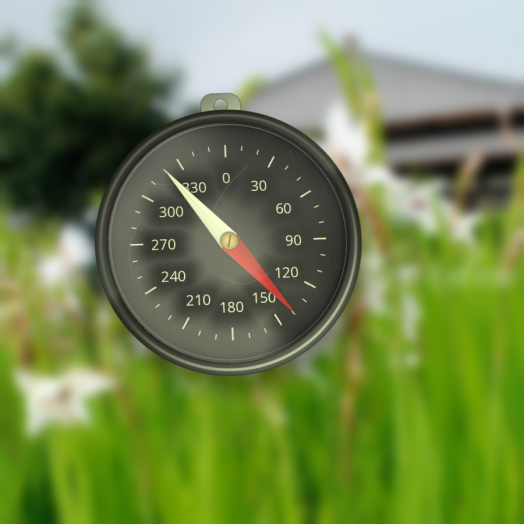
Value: {"value": 140, "unit": "°"}
